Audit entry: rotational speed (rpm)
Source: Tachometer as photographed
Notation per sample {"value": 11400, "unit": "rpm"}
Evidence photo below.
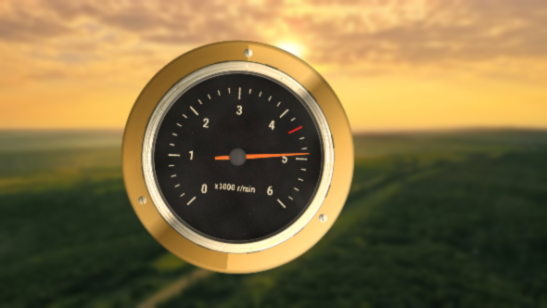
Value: {"value": 4900, "unit": "rpm"}
